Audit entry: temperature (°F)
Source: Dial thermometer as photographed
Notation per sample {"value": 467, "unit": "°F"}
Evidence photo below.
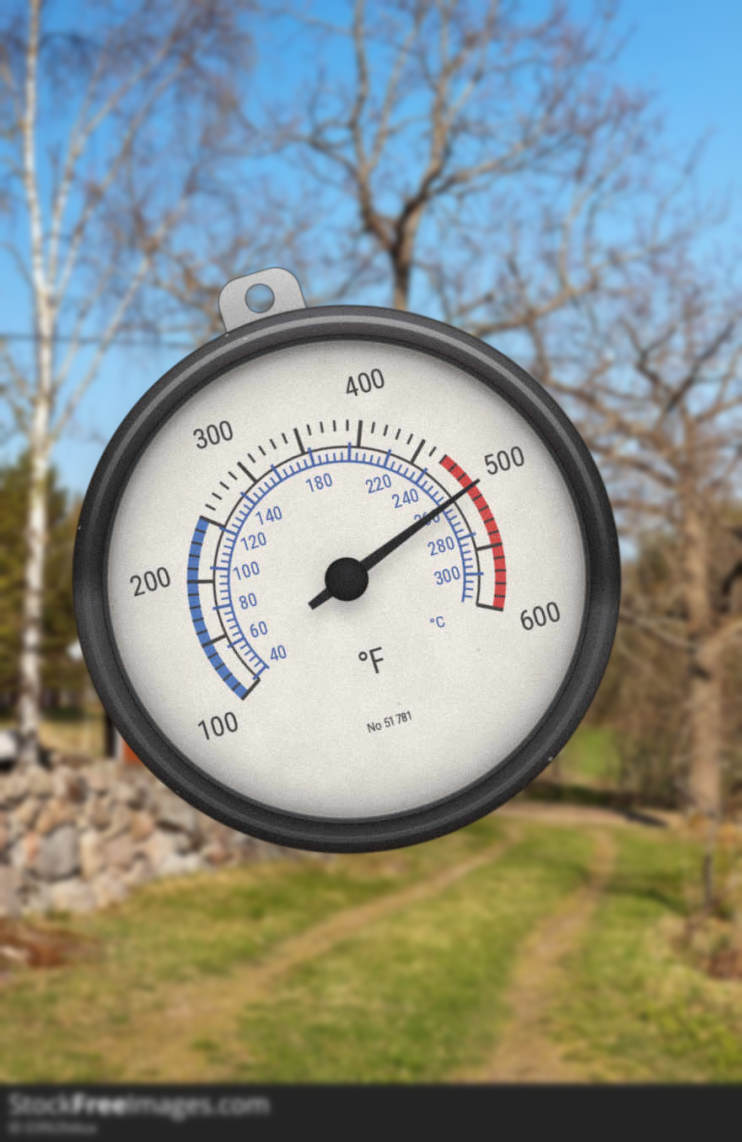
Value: {"value": 500, "unit": "°F"}
